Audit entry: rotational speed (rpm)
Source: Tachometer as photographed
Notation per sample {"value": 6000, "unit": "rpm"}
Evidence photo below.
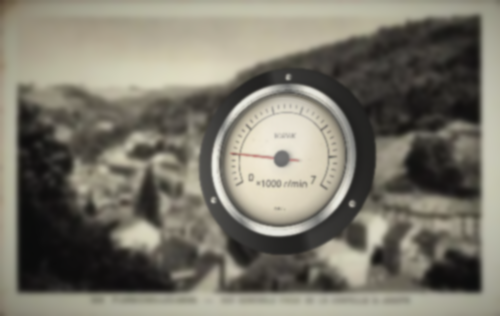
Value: {"value": 1000, "unit": "rpm"}
